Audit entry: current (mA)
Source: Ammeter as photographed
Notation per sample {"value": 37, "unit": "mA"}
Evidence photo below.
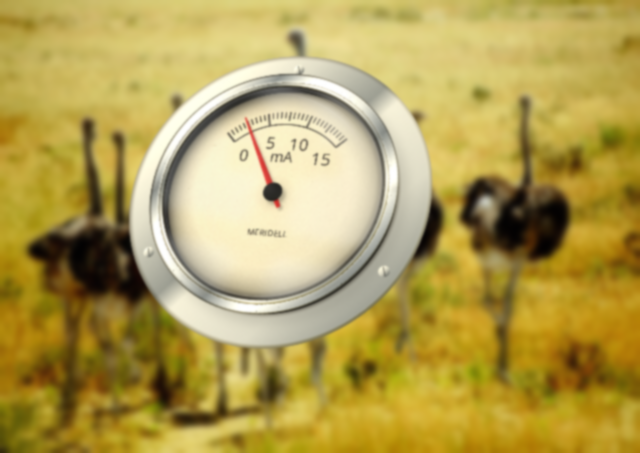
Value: {"value": 2.5, "unit": "mA"}
